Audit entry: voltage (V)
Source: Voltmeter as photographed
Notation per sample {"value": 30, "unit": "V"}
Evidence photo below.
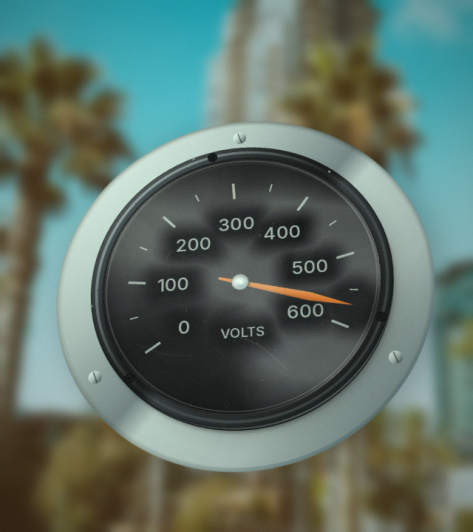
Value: {"value": 575, "unit": "V"}
